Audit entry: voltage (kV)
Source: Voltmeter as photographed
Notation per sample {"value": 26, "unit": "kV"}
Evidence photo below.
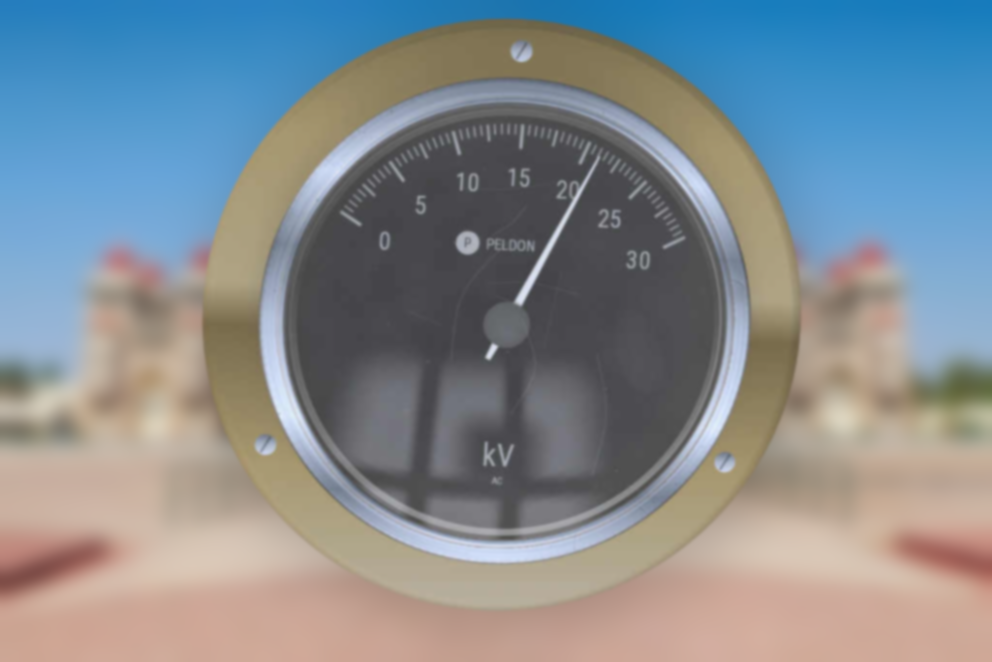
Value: {"value": 21, "unit": "kV"}
